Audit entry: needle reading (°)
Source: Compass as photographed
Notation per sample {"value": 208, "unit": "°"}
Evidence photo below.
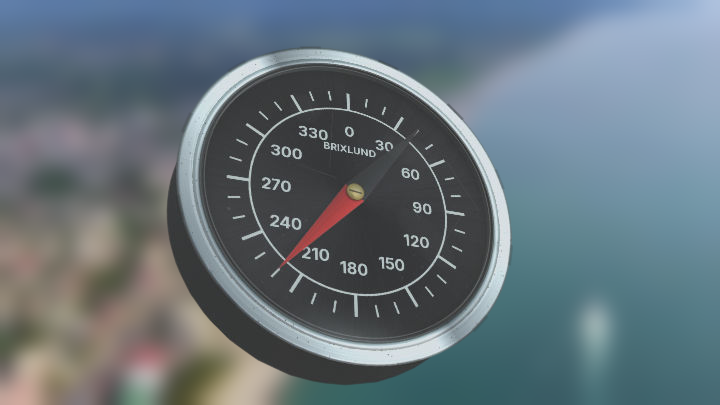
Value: {"value": 220, "unit": "°"}
